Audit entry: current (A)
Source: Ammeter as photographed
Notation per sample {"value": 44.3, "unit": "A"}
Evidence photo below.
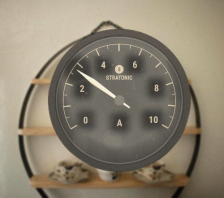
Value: {"value": 2.75, "unit": "A"}
